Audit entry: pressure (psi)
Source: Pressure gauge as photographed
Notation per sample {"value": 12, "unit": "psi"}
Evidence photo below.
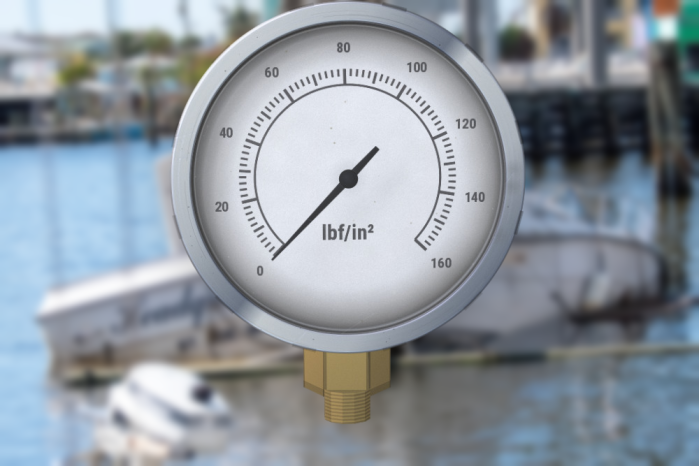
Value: {"value": 0, "unit": "psi"}
